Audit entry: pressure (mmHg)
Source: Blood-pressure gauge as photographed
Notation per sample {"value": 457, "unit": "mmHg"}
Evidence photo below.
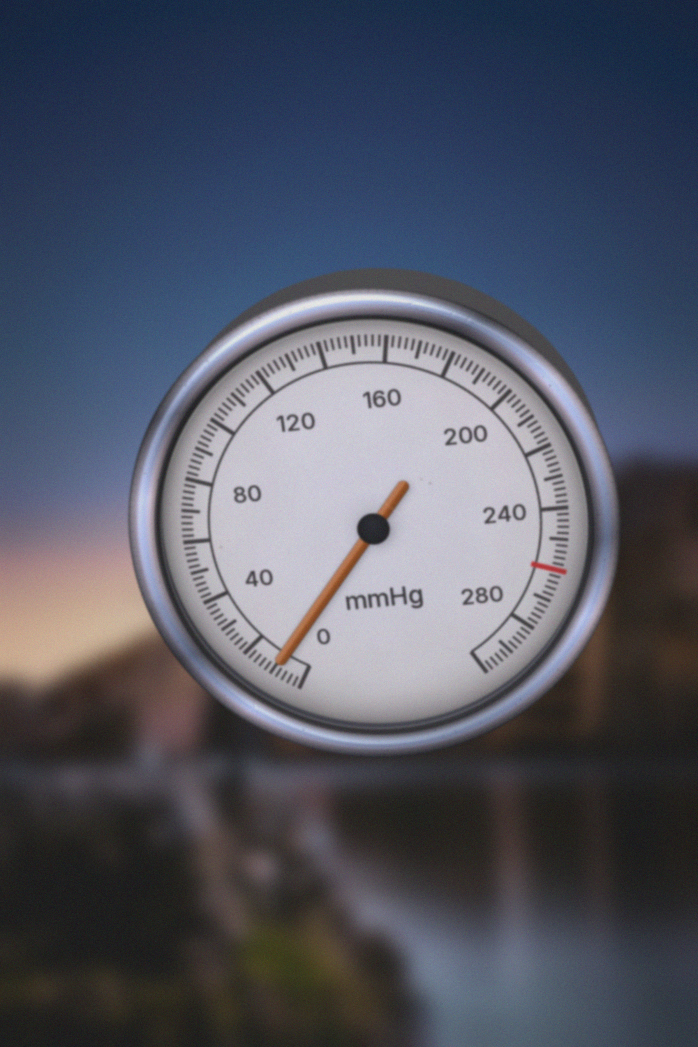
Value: {"value": 10, "unit": "mmHg"}
